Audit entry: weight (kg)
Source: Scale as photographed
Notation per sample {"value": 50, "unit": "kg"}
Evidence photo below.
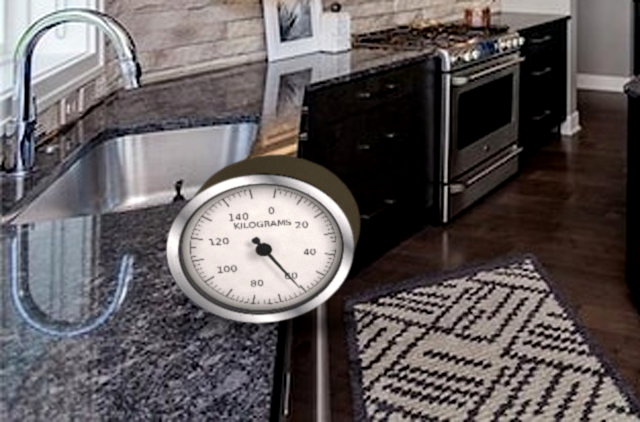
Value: {"value": 60, "unit": "kg"}
